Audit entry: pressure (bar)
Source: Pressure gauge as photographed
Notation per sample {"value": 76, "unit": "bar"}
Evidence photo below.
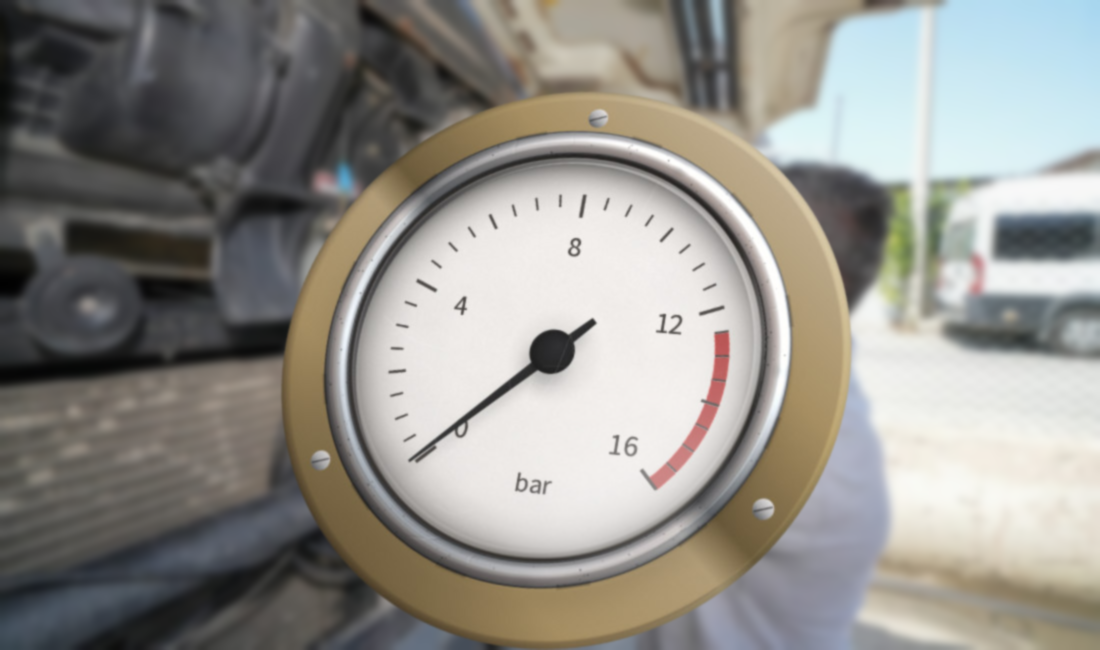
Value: {"value": 0, "unit": "bar"}
